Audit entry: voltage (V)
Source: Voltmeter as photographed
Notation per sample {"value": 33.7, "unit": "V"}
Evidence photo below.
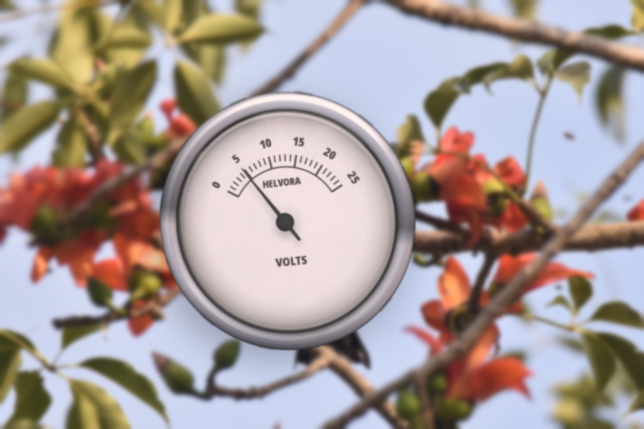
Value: {"value": 5, "unit": "V"}
